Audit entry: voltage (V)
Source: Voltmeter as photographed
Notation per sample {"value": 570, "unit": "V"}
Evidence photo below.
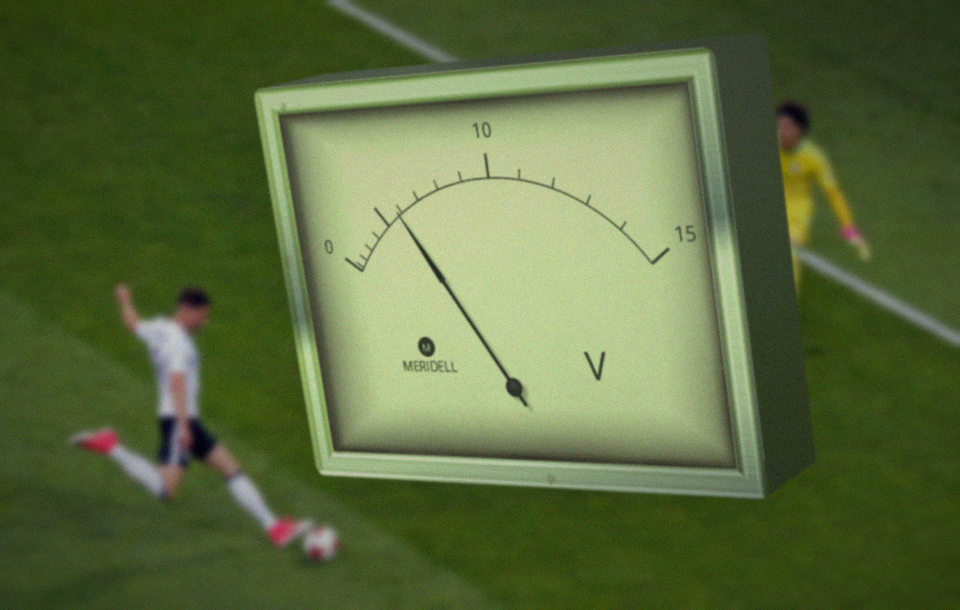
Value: {"value": 6, "unit": "V"}
